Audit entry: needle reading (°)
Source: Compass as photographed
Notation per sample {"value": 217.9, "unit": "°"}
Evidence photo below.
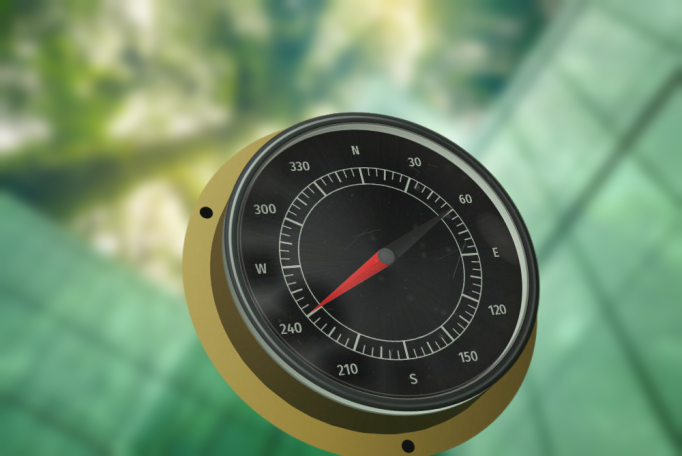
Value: {"value": 240, "unit": "°"}
